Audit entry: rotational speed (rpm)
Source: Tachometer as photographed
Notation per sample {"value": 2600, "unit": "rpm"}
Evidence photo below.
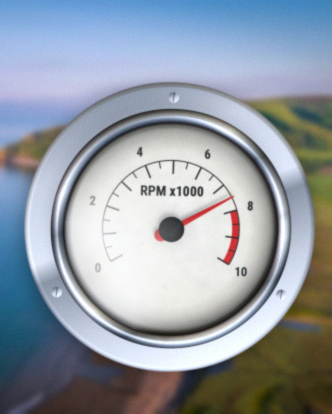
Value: {"value": 7500, "unit": "rpm"}
